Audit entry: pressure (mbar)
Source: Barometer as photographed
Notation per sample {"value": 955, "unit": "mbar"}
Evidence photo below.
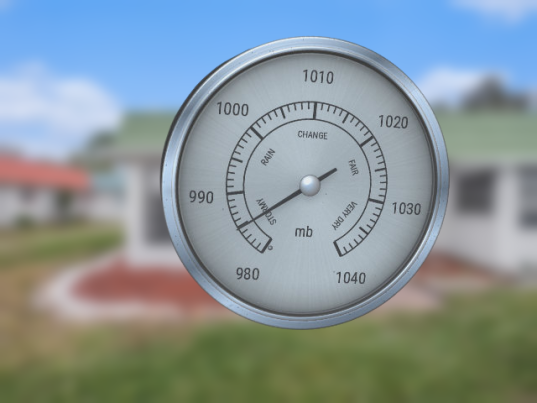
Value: {"value": 985, "unit": "mbar"}
